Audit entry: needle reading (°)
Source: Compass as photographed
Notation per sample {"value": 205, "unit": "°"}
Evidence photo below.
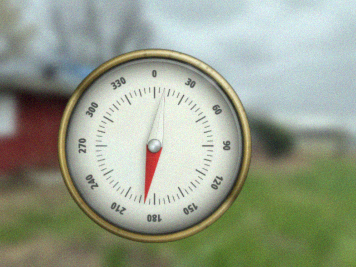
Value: {"value": 190, "unit": "°"}
